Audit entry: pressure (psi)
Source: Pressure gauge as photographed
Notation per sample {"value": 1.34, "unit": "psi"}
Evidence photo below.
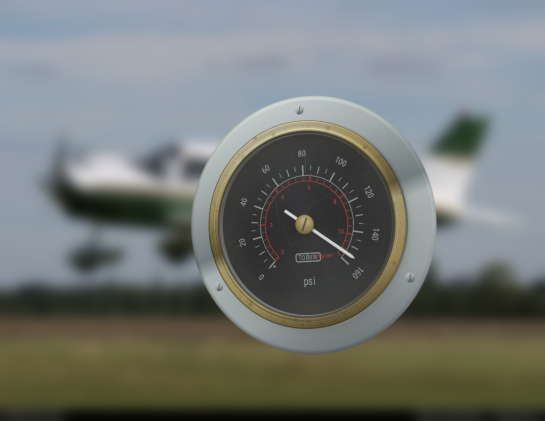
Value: {"value": 155, "unit": "psi"}
